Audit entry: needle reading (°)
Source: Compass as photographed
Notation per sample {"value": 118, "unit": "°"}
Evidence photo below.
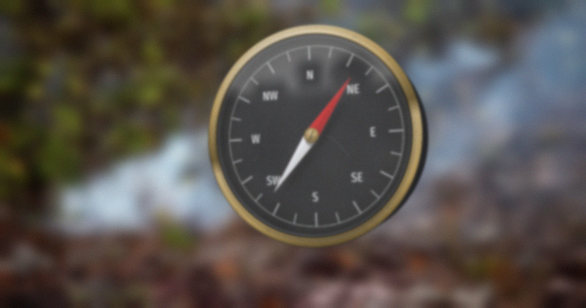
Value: {"value": 37.5, "unit": "°"}
